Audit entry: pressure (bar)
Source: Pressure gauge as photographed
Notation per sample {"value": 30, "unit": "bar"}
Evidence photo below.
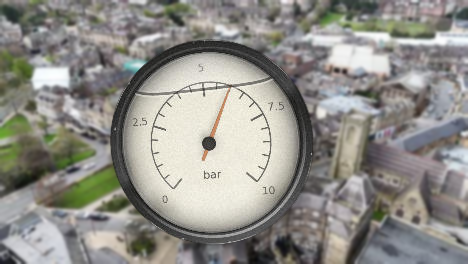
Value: {"value": 6, "unit": "bar"}
